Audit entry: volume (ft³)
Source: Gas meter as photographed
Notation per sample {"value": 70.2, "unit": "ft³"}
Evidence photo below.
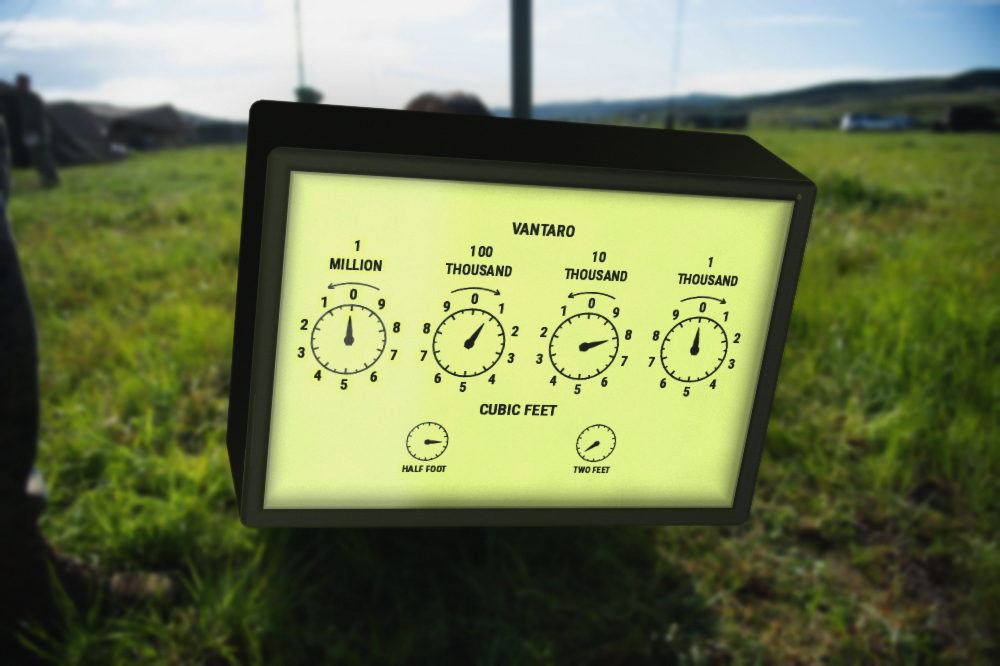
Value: {"value": 8000, "unit": "ft³"}
